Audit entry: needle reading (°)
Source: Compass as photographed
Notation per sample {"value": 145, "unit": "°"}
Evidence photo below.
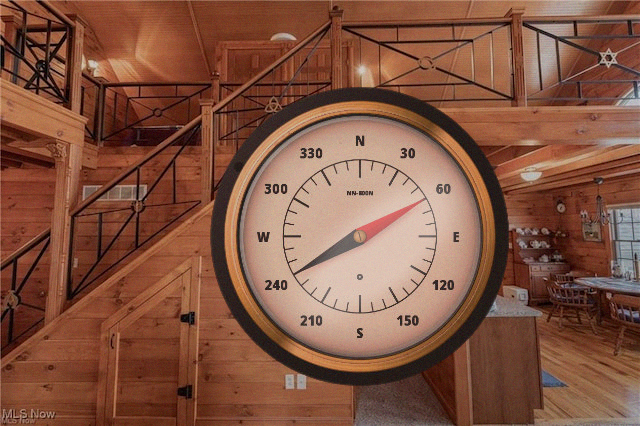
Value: {"value": 60, "unit": "°"}
